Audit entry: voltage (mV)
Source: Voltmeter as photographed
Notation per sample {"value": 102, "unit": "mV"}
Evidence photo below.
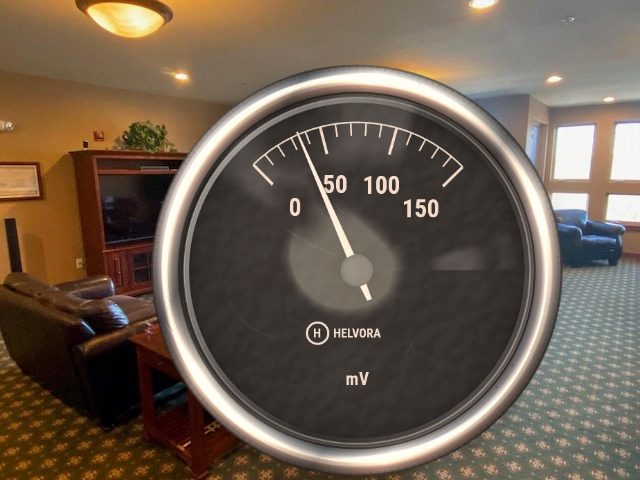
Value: {"value": 35, "unit": "mV"}
